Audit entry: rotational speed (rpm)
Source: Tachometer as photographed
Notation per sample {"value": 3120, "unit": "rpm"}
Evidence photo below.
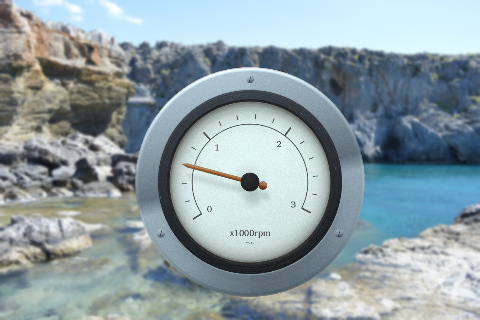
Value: {"value": 600, "unit": "rpm"}
